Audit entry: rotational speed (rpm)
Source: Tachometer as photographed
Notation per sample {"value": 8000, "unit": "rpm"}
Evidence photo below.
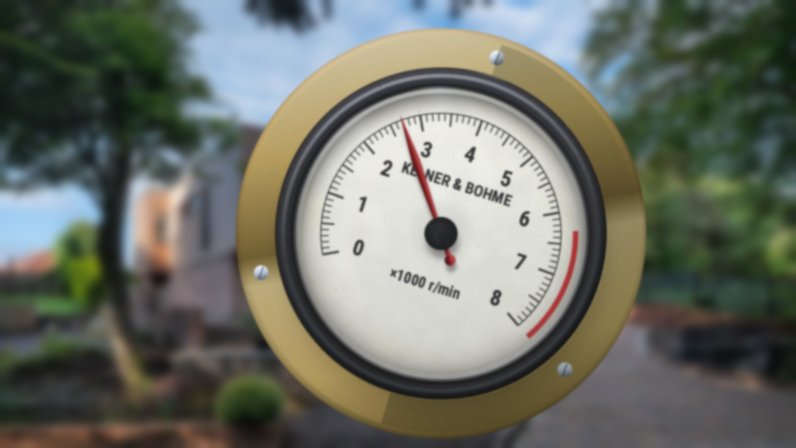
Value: {"value": 2700, "unit": "rpm"}
